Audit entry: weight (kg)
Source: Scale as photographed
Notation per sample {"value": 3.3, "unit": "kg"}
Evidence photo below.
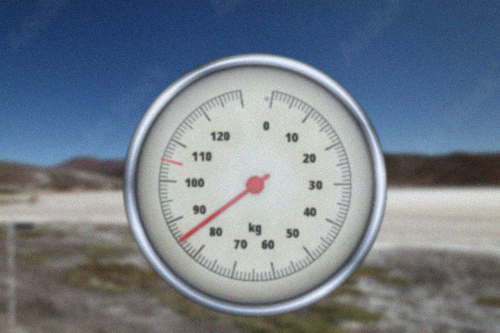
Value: {"value": 85, "unit": "kg"}
